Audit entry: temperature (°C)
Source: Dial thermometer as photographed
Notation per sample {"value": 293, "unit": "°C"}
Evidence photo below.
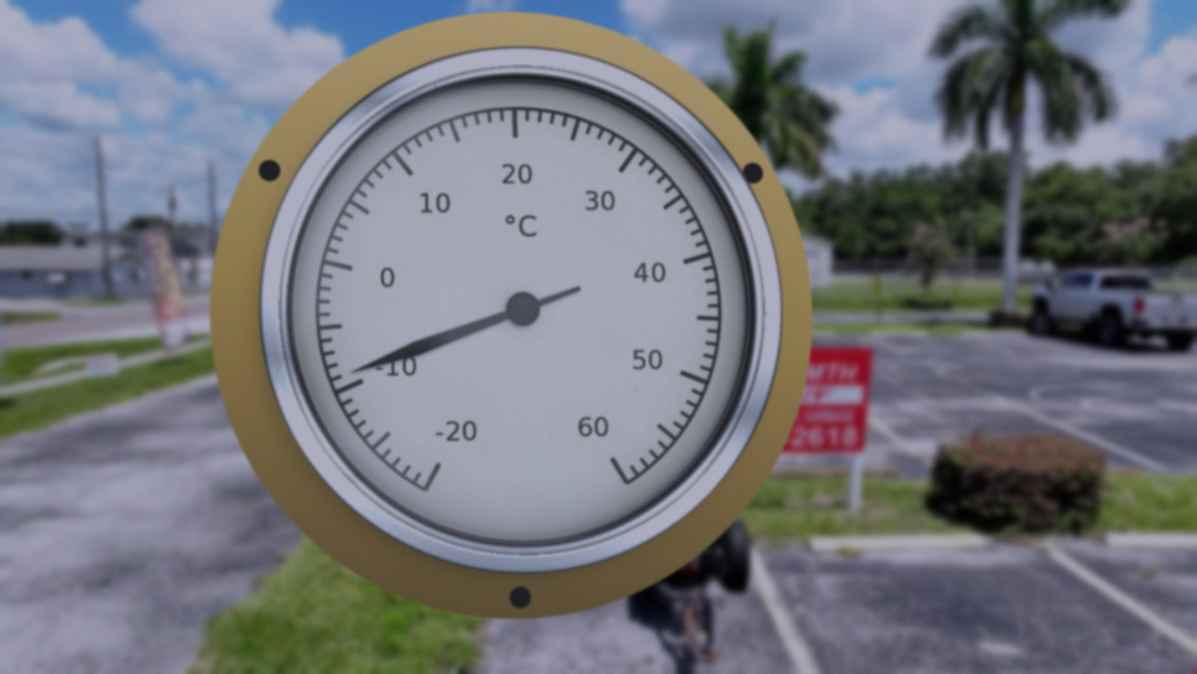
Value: {"value": -9, "unit": "°C"}
